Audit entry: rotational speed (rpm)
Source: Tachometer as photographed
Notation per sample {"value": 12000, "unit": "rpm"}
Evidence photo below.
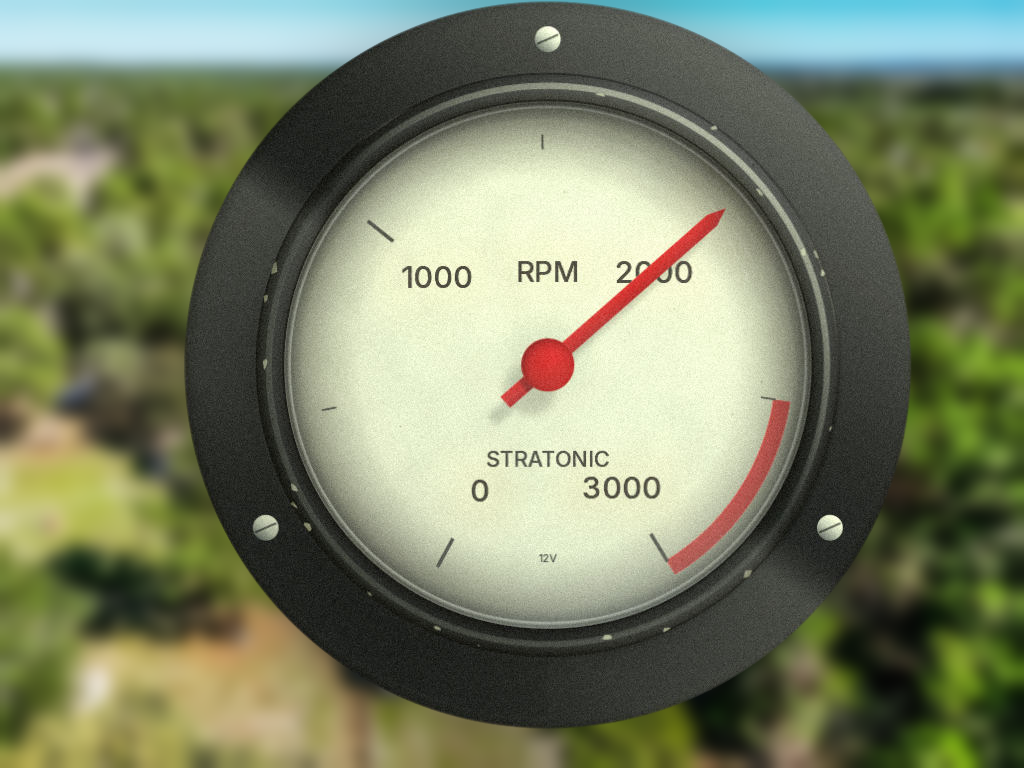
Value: {"value": 2000, "unit": "rpm"}
